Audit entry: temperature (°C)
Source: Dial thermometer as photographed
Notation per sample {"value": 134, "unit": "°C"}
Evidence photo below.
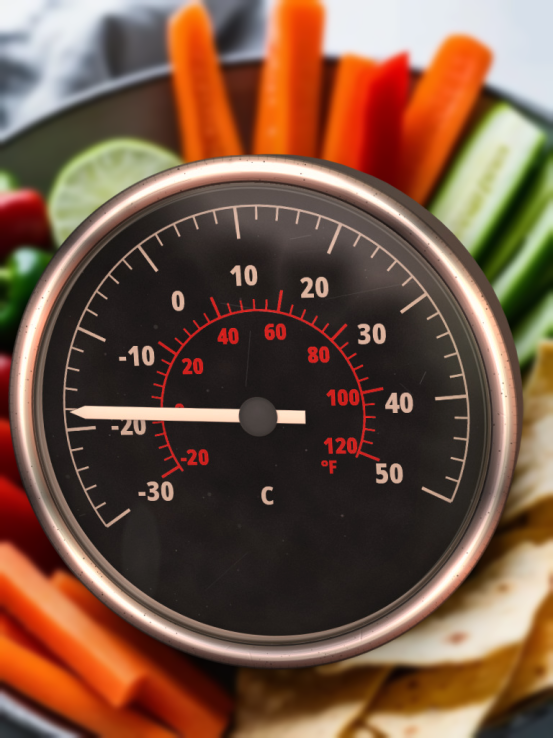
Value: {"value": -18, "unit": "°C"}
